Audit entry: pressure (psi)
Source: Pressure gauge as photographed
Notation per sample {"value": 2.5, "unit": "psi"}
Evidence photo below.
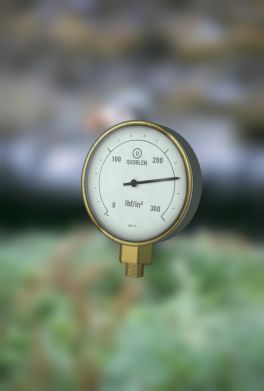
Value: {"value": 240, "unit": "psi"}
